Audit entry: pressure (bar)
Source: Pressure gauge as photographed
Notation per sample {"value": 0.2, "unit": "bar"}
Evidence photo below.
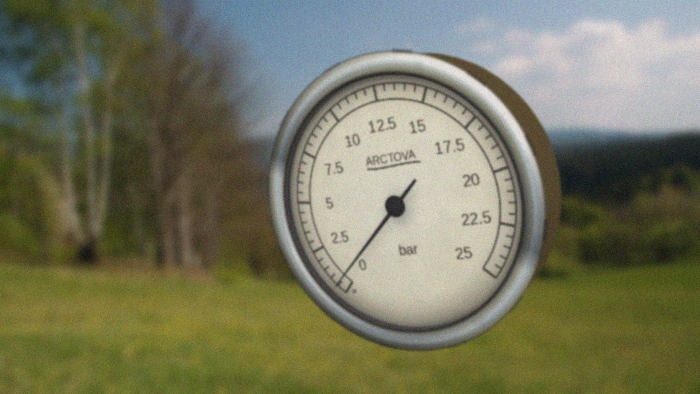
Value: {"value": 0.5, "unit": "bar"}
